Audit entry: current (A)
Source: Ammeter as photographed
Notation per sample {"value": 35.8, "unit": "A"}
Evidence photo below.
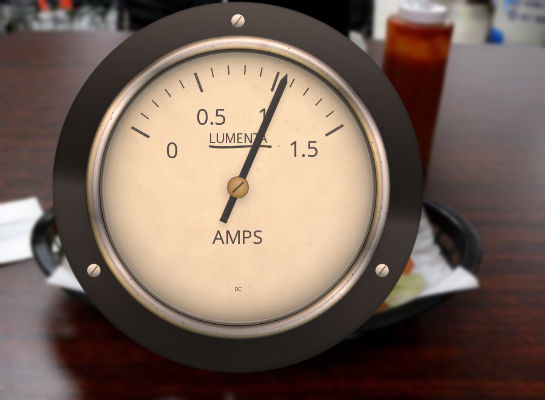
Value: {"value": 1.05, "unit": "A"}
